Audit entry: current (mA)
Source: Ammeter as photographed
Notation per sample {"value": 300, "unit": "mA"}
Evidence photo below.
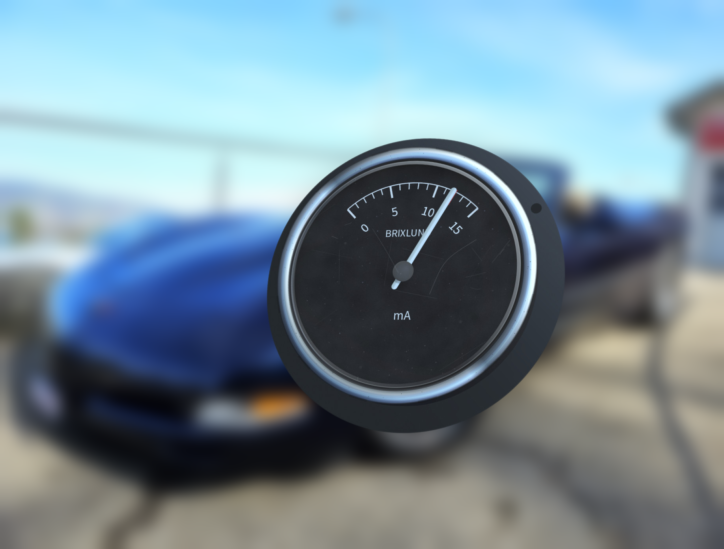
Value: {"value": 12, "unit": "mA"}
